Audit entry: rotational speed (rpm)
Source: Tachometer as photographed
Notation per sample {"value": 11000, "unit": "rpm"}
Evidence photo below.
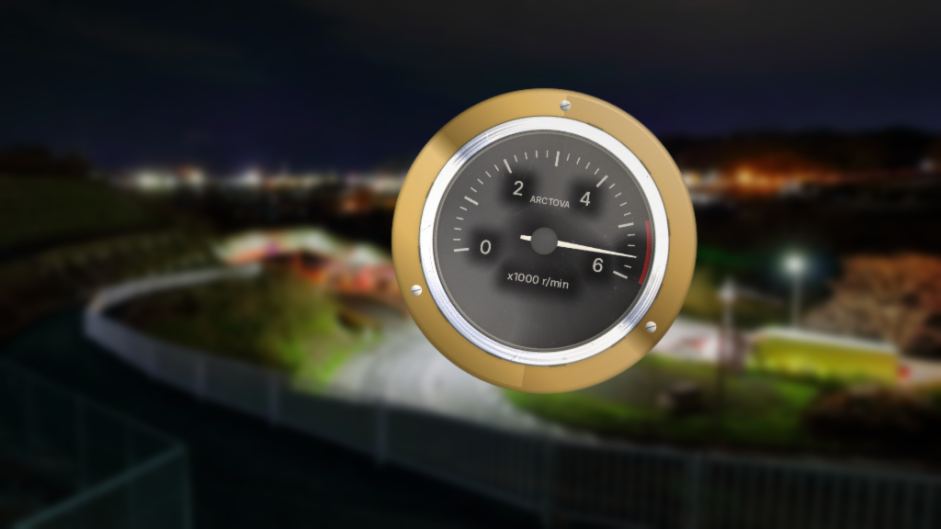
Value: {"value": 5600, "unit": "rpm"}
